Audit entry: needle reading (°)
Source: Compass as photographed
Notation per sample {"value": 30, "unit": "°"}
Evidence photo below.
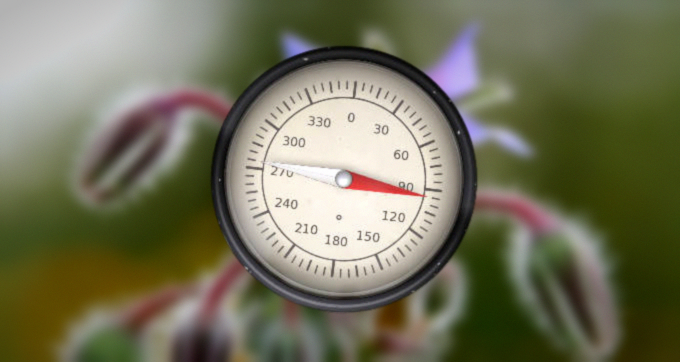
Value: {"value": 95, "unit": "°"}
